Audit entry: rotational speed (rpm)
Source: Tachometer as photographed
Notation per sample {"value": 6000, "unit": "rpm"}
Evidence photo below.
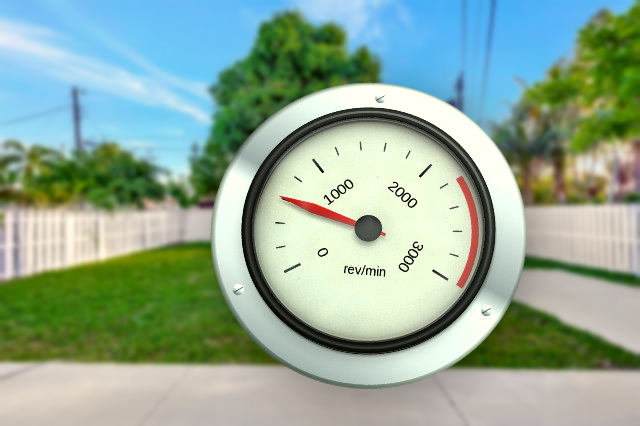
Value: {"value": 600, "unit": "rpm"}
